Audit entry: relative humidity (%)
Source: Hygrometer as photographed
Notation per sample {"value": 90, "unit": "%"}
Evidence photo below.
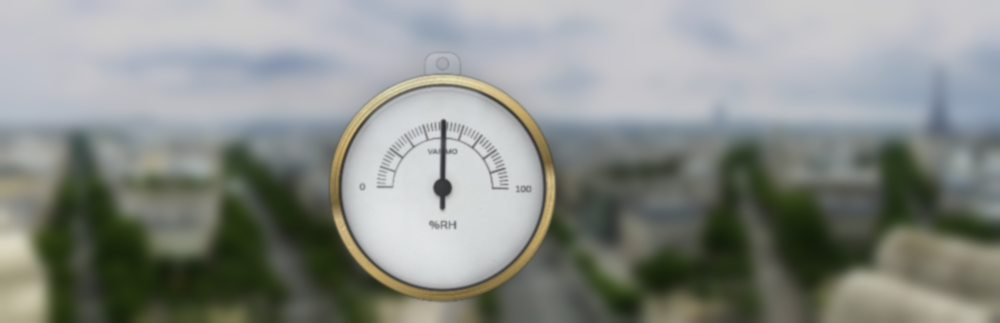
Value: {"value": 50, "unit": "%"}
